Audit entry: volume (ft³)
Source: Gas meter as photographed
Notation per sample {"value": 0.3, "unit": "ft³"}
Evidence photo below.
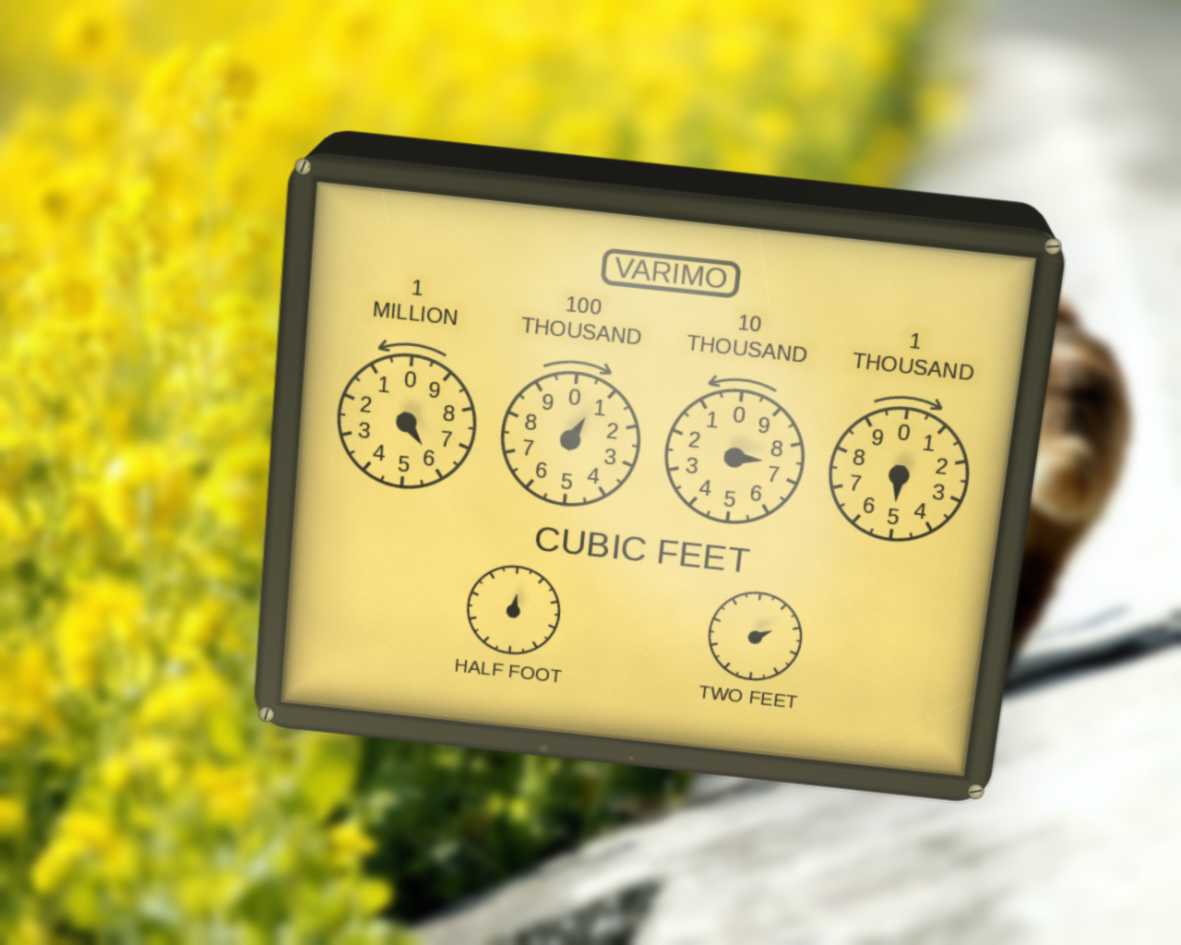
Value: {"value": 607500, "unit": "ft³"}
